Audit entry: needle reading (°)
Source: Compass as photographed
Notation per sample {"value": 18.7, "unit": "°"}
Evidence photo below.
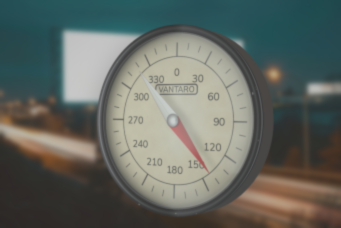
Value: {"value": 140, "unit": "°"}
